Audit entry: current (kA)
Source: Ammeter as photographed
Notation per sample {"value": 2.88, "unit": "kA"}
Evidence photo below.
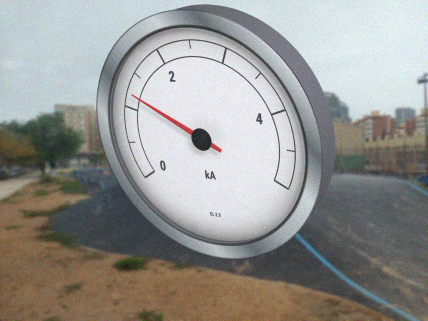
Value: {"value": 1.25, "unit": "kA"}
